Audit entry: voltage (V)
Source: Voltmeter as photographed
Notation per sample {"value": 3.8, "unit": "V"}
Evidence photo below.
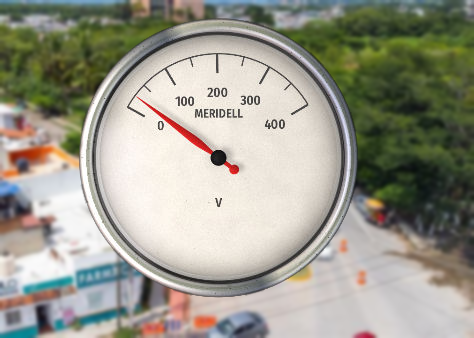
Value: {"value": 25, "unit": "V"}
